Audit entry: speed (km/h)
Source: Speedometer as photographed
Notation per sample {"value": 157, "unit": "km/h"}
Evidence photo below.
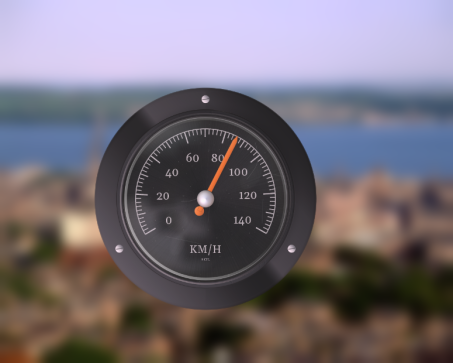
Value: {"value": 86, "unit": "km/h"}
